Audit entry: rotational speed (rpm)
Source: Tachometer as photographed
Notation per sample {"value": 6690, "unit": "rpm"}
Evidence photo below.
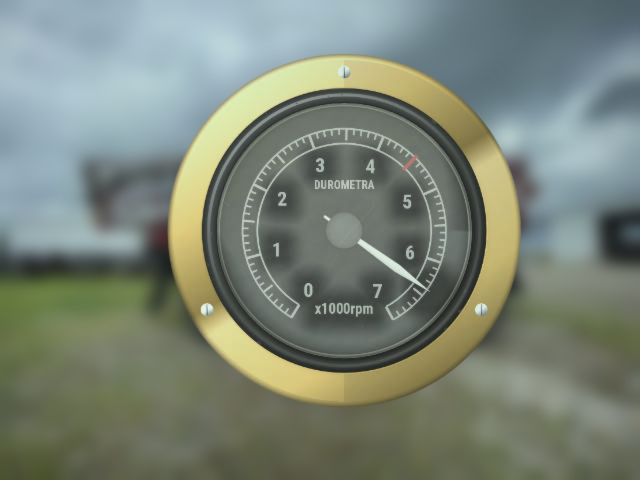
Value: {"value": 6400, "unit": "rpm"}
